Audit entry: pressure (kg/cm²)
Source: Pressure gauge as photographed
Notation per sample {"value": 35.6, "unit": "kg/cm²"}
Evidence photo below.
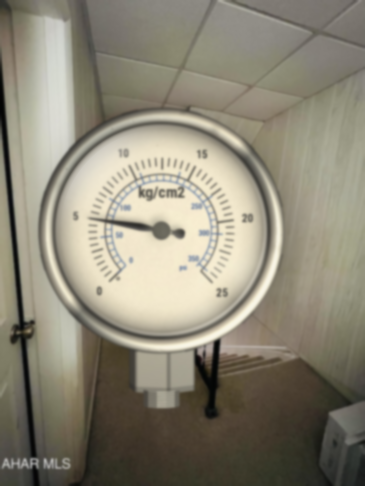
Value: {"value": 5, "unit": "kg/cm²"}
